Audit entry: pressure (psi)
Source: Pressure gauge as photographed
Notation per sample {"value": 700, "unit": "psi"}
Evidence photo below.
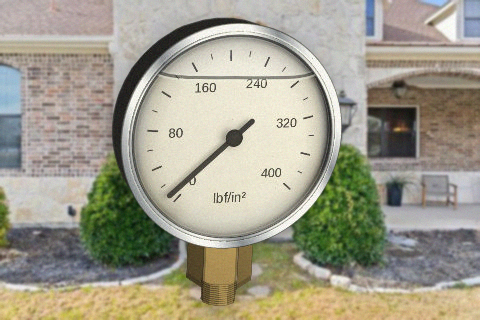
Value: {"value": 10, "unit": "psi"}
